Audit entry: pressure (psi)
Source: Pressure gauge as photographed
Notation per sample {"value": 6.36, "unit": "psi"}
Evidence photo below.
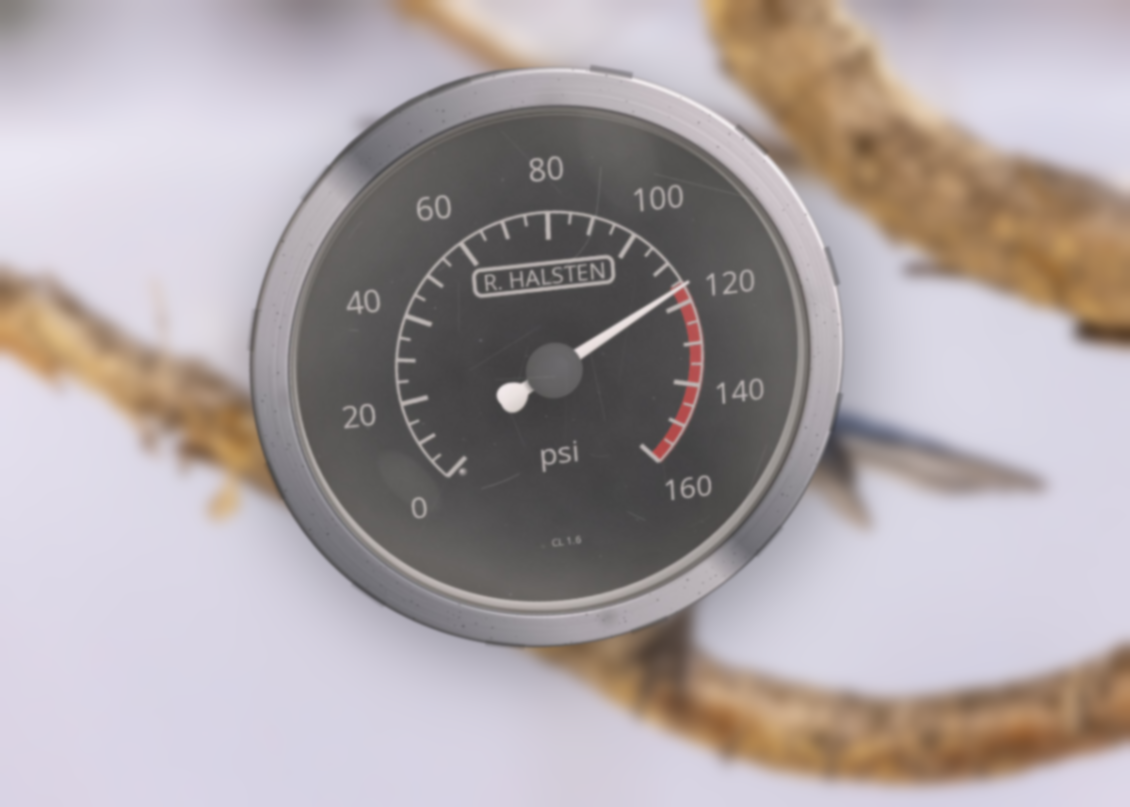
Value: {"value": 115, "unit": "psi"}
